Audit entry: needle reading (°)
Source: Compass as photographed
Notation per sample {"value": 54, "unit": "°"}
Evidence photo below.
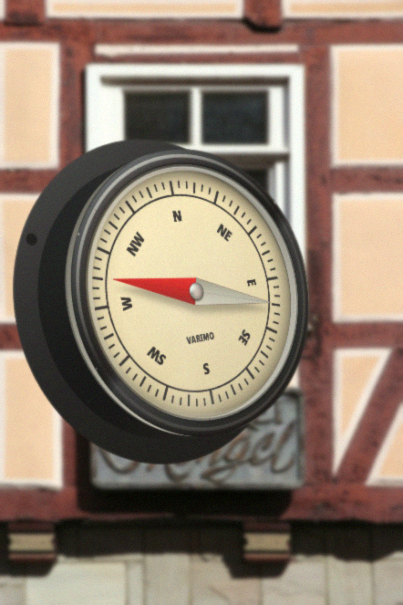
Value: {"value": 285, "unit": "°"}
